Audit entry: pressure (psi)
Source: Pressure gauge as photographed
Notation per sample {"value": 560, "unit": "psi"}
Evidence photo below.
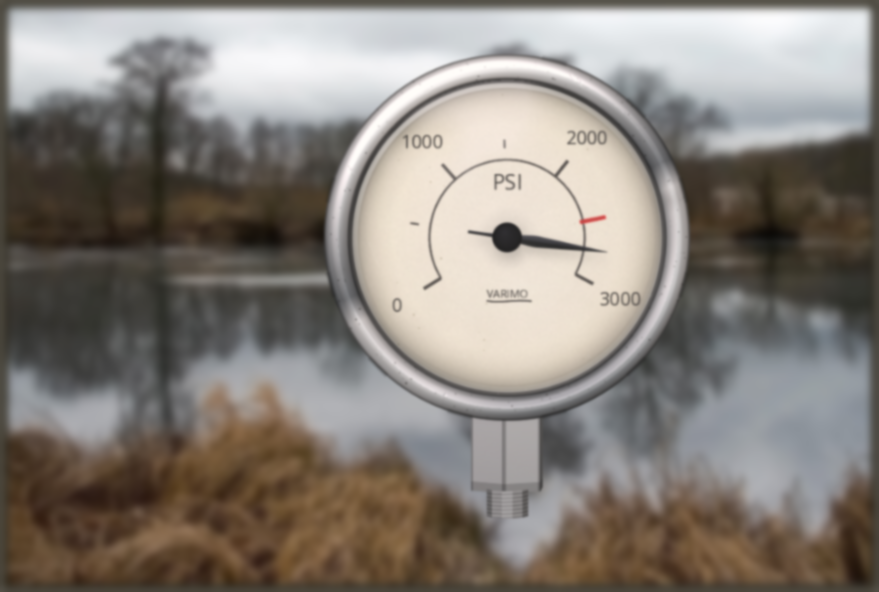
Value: {"value": 2750, "unit": "psi"}
